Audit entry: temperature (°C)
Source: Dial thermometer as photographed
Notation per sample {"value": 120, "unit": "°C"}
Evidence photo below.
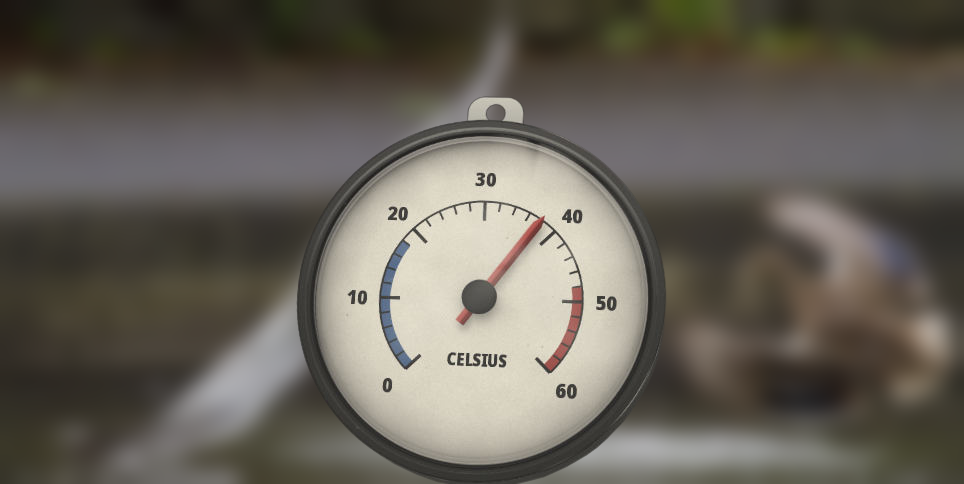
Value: {"value": 38, "unit": "°C"}
